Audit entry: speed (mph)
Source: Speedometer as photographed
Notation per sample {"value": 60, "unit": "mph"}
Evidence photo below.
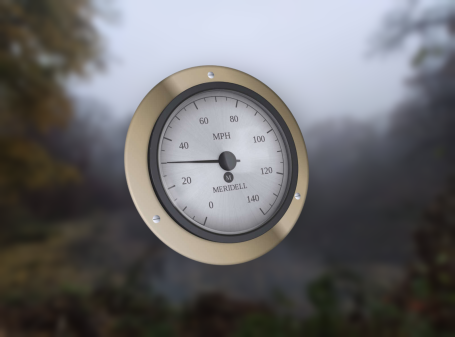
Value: {"value": 30, "unit": "mph"}
